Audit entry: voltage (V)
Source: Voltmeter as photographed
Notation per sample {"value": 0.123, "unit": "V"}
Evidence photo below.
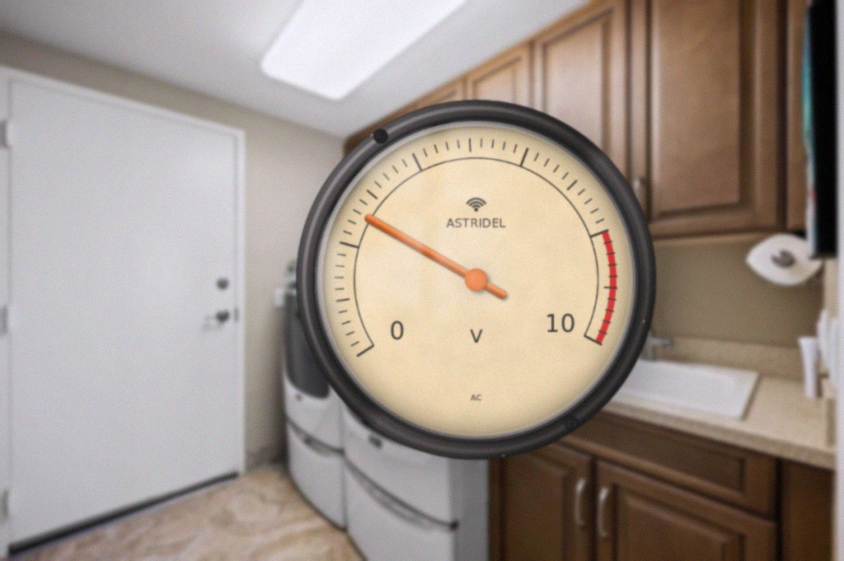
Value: {"value": 2.6, "unit": "V"}
